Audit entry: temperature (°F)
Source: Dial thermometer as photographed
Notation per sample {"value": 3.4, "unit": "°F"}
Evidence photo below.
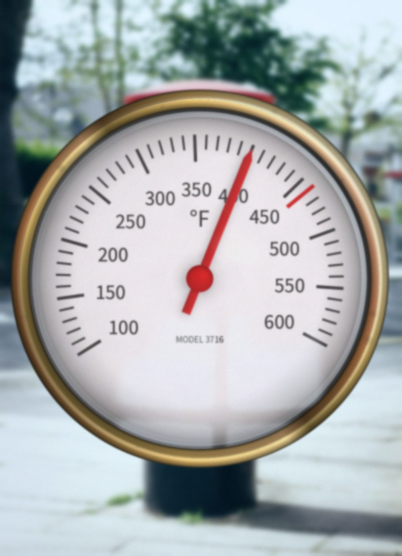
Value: {"value": 400, "unit": "°F"}
